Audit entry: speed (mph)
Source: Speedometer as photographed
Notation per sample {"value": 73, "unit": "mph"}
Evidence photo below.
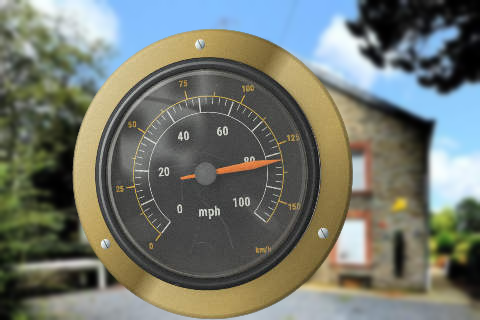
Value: {"value": 82, "unit": "mph"}
